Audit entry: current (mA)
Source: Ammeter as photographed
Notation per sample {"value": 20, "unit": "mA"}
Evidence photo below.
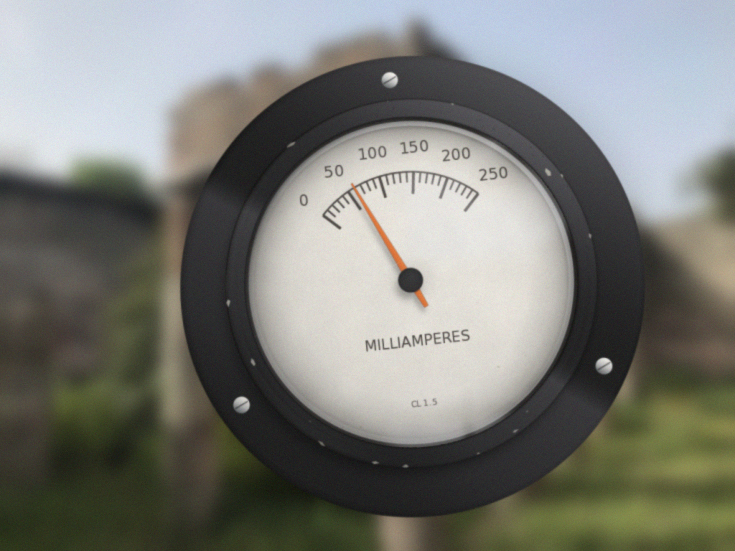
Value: {"value": 60, "unit": "mA"}
